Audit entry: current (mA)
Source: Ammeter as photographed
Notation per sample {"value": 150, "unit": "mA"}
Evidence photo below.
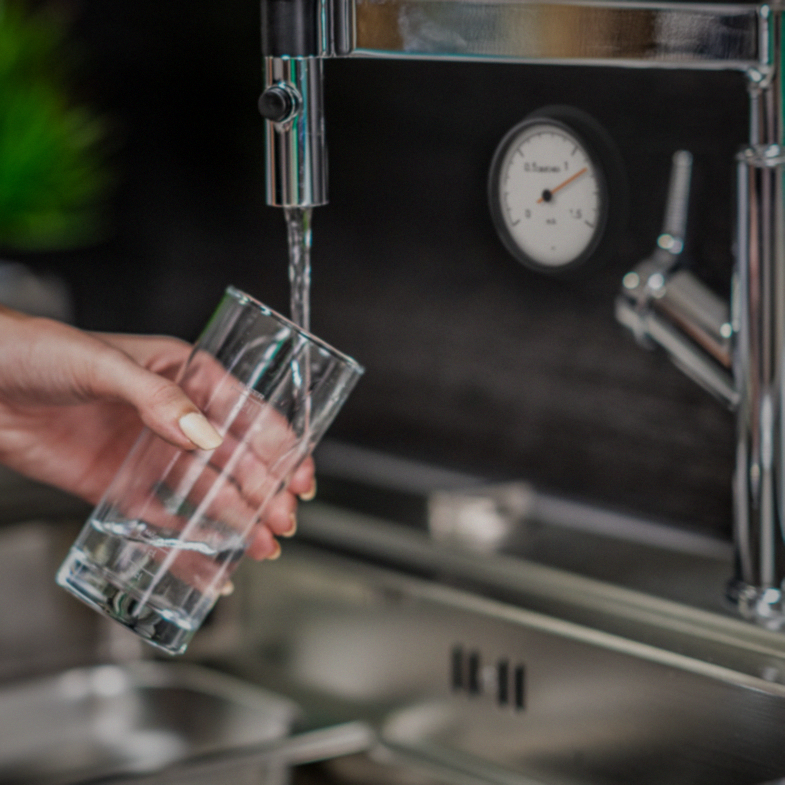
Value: {"value": 1.15, "unit": "mA"}
